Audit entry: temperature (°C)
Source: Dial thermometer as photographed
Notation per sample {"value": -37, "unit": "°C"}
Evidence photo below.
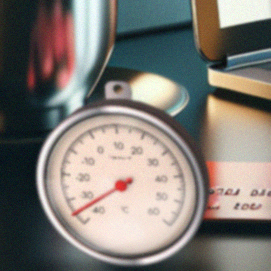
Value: {"value": -35, "unit": "°C"}
